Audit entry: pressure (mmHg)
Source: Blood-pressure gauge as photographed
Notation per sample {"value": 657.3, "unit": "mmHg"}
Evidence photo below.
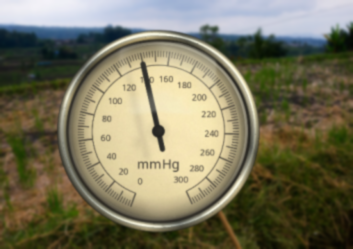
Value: {"value": 140, "unit": "mmHg"}
